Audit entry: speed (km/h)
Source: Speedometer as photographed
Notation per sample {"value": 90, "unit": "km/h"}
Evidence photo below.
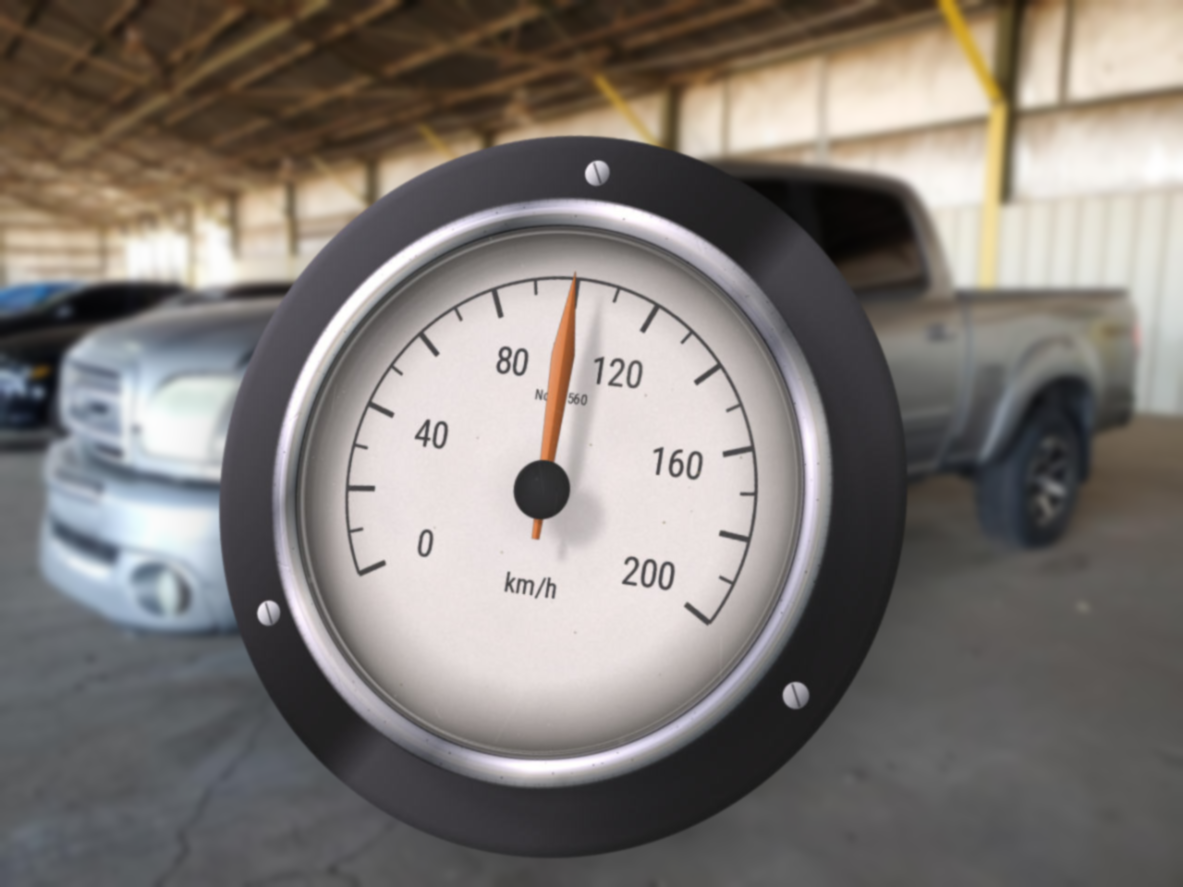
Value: {"value": 100, "unit": "km/h"}
